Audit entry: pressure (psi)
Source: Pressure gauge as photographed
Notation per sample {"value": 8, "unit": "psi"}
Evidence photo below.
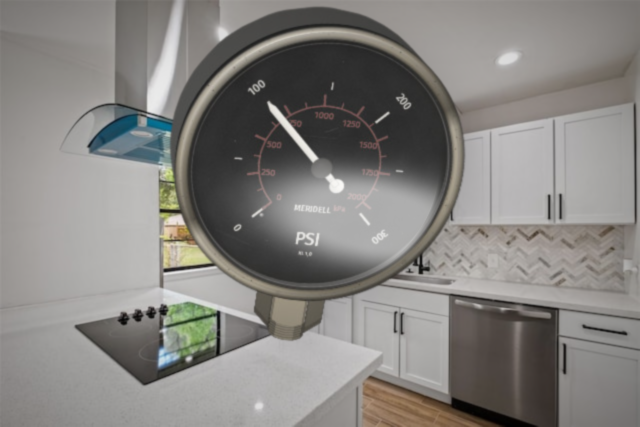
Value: {"value": 100, "unit": "psi"}
